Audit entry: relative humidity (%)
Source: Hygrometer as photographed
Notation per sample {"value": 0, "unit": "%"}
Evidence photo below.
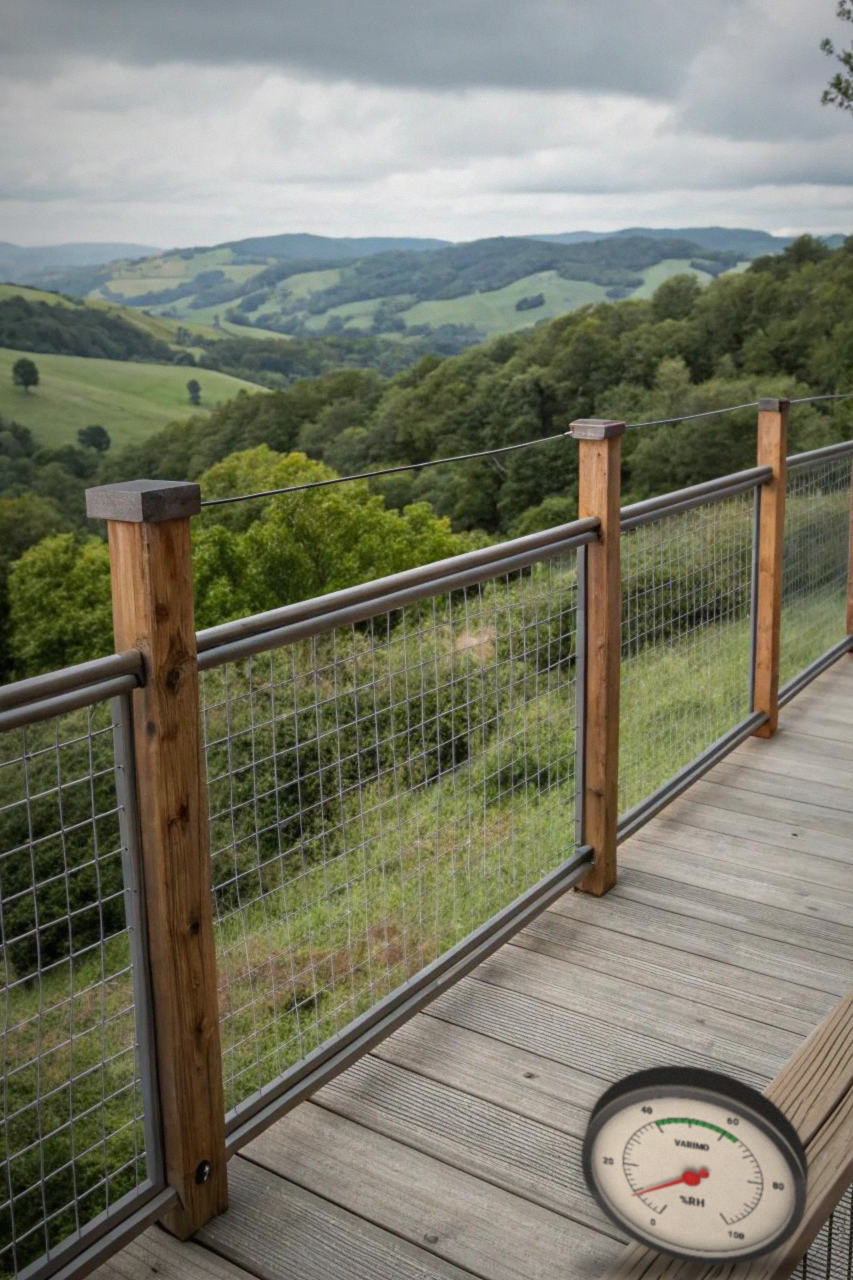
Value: {"value": 10, "unit": "%"}
